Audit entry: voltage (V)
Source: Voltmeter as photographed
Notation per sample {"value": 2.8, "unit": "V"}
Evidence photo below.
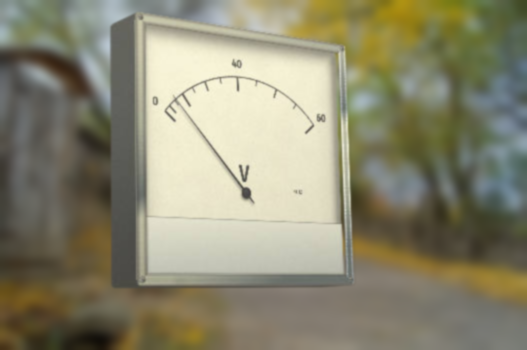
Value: {"value": 15, "unit": "V"}
